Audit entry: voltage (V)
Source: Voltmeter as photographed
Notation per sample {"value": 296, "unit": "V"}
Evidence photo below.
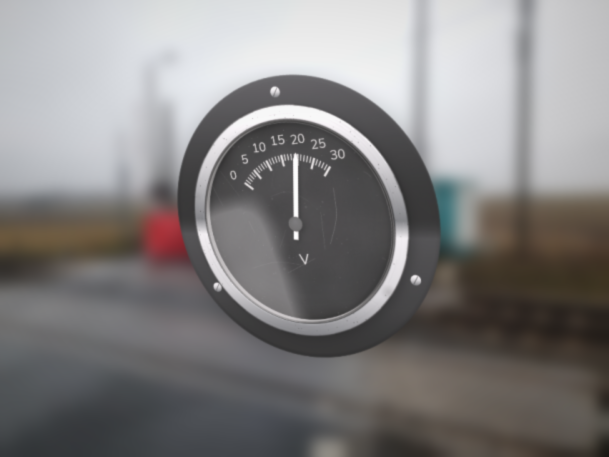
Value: {"value": 20, "unit": "V"}
